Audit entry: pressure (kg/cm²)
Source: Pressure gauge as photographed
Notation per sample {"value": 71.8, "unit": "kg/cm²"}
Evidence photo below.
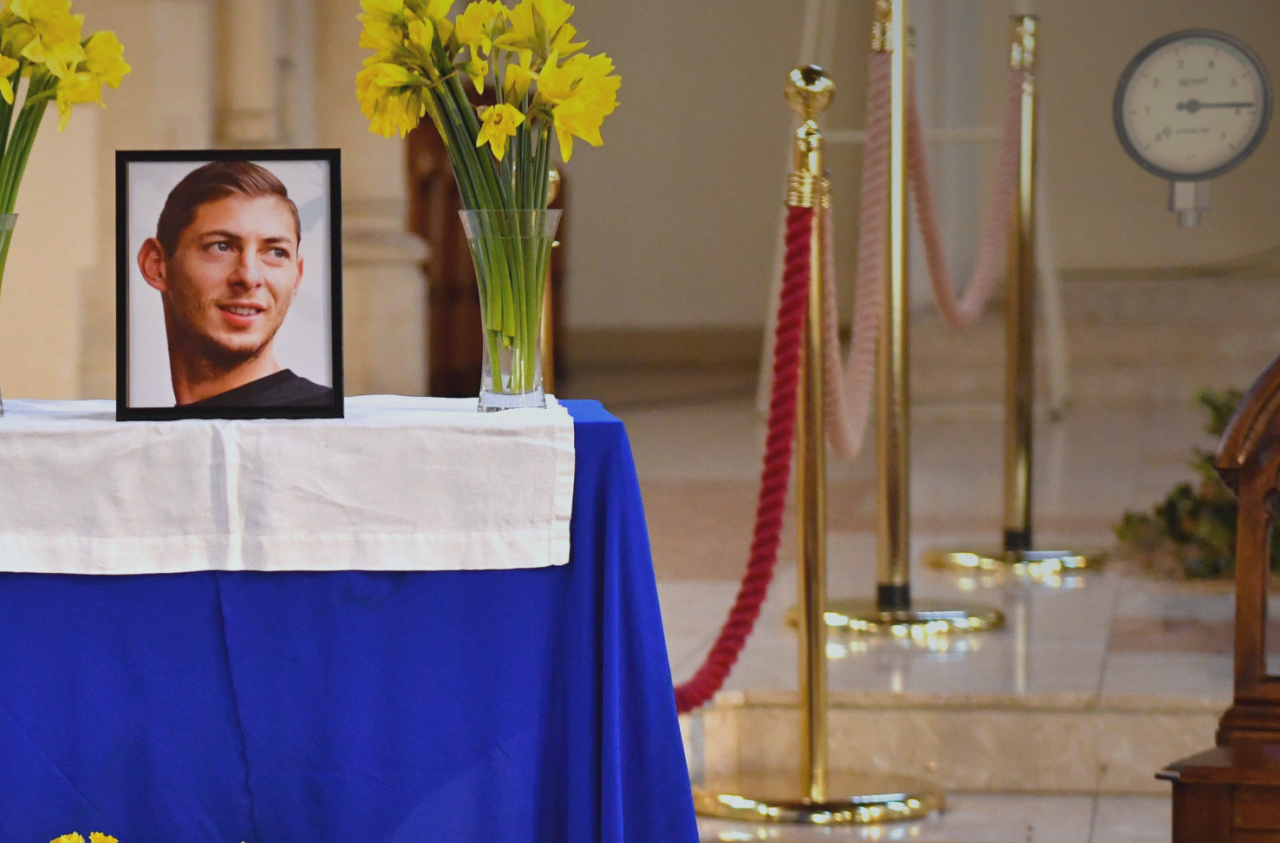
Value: {"value": 5.8, "unit": "kg/cm²"}
